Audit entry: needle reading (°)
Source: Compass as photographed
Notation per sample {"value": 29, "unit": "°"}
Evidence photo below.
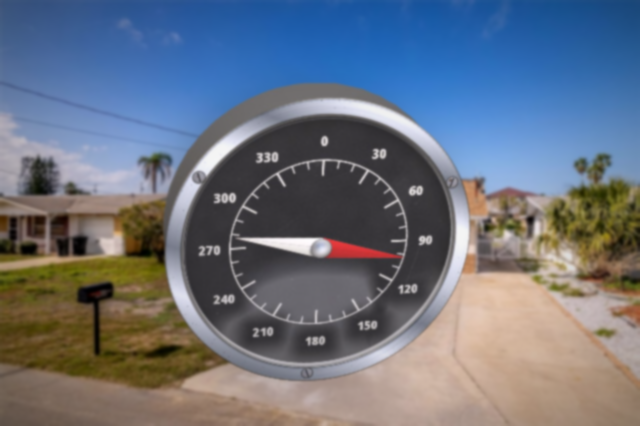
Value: {"value": 100, "unit": "°"}
